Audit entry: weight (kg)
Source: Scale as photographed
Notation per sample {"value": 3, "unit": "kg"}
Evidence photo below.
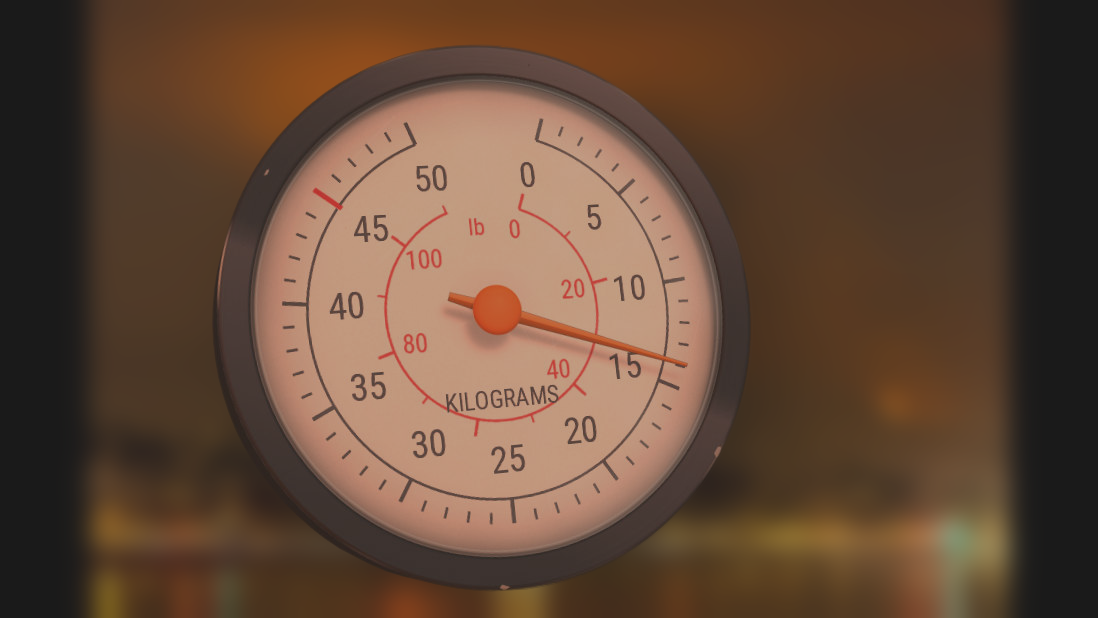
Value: {"value": 14, "unit": "kg"}
